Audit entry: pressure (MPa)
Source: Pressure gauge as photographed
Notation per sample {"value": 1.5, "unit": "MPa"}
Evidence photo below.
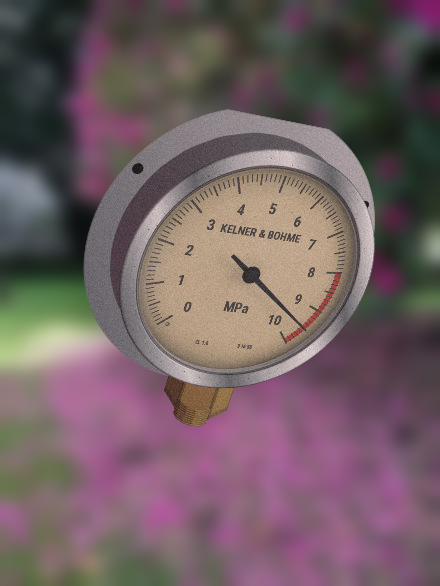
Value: {"value": 9.5, "unit": "MPa"}
